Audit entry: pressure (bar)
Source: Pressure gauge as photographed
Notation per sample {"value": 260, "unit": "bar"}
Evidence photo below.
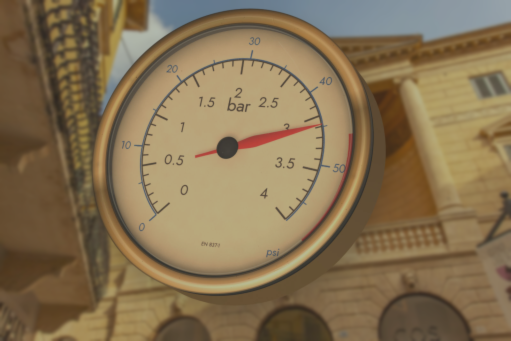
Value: {"value": 3.1, "unit": "bar"}
